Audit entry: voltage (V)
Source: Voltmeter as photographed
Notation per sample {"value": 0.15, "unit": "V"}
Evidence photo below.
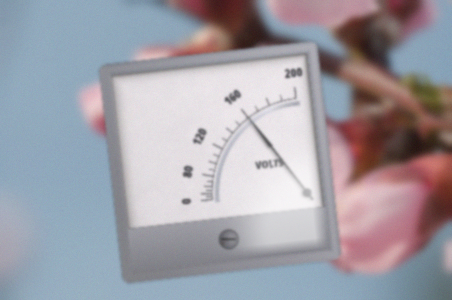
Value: {"value": 160, "unit": "V"}
